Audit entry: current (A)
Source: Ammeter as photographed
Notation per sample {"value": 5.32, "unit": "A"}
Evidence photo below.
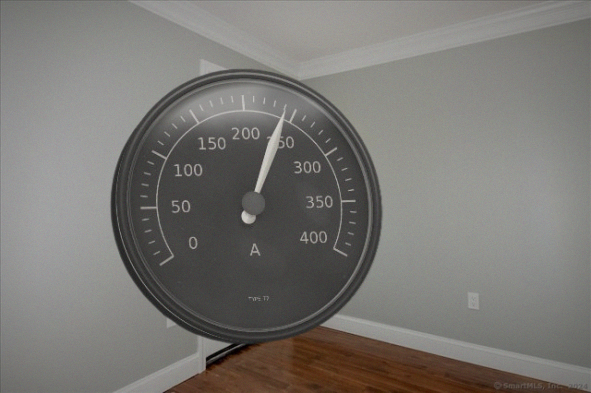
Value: {"value": 240, "unit": "A"}
